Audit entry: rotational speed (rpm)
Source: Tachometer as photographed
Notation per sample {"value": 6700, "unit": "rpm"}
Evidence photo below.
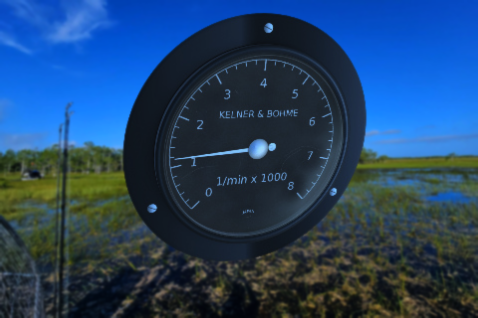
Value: {"value": 1200, "unit": "rpm"}
